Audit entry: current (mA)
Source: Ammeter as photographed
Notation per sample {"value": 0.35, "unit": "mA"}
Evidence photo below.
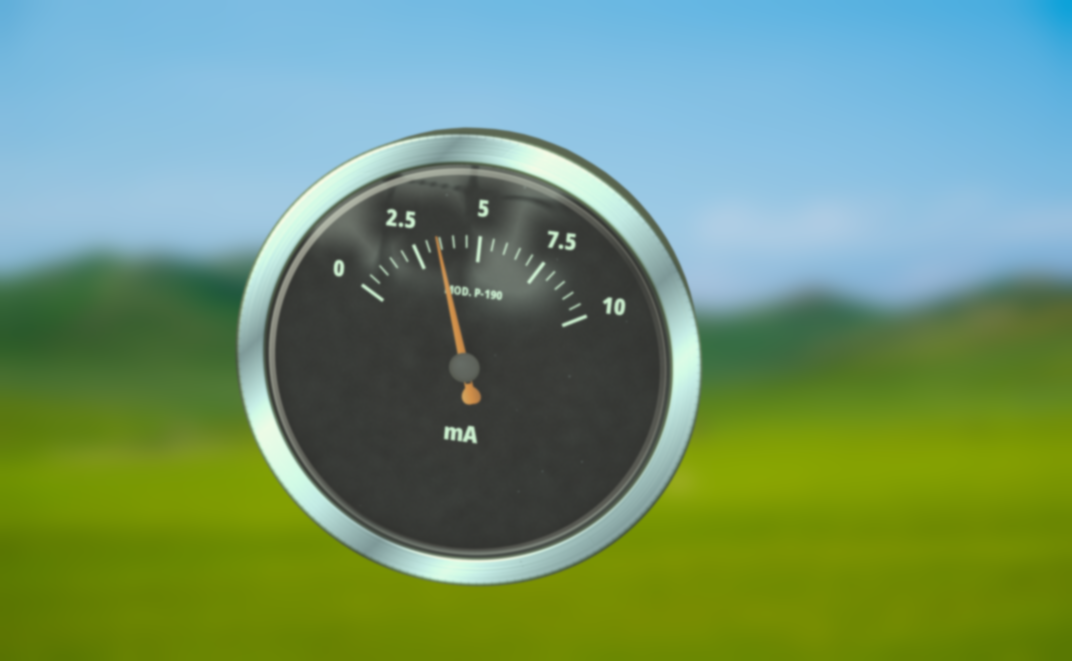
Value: {"value": 3.5, "unit": "mA"}
